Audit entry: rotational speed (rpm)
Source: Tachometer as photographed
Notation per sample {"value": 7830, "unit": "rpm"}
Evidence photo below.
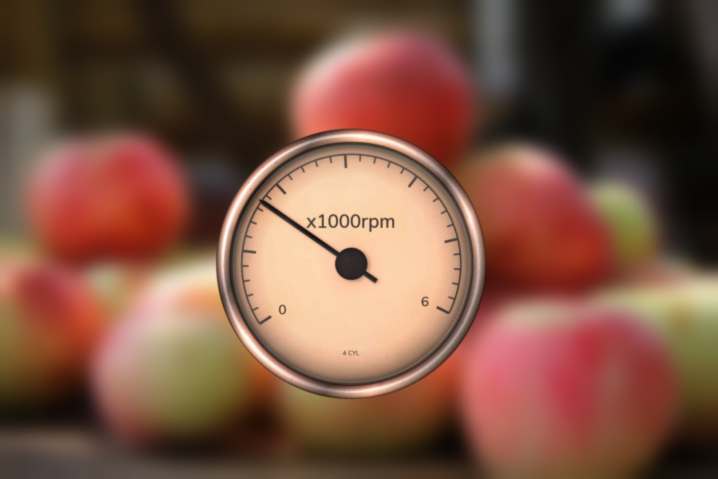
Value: {"value": 1700, "unit": "rpm"}
